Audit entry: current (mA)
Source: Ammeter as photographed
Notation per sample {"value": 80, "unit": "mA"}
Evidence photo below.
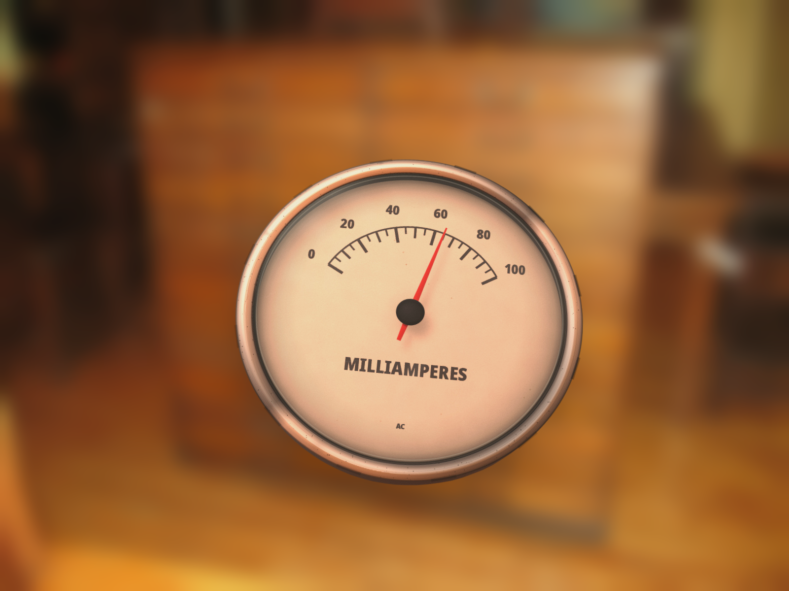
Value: {"value": 65, "unit": "mA"}
